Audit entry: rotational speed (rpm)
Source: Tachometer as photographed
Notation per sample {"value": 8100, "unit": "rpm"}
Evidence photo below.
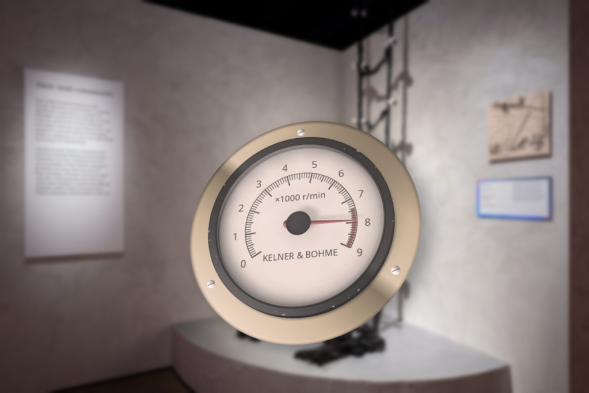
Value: {"value": 8000, "unit": "rpm"}
